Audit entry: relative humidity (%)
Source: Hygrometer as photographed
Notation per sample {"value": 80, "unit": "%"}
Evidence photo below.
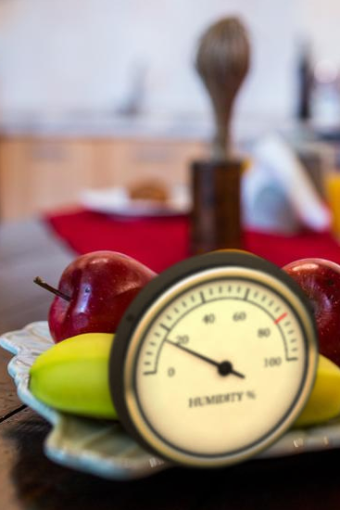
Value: {"value": 16, "unit": "%"}
